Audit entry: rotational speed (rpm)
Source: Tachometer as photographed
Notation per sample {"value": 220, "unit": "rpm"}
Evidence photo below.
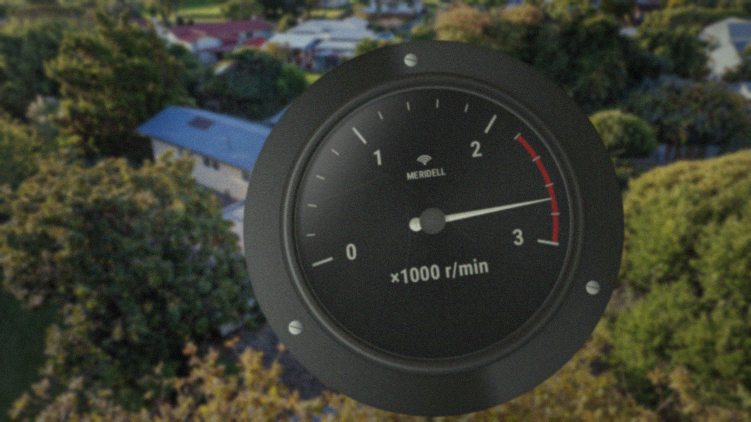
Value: {"value": 2700, "unit": "rpm"}
